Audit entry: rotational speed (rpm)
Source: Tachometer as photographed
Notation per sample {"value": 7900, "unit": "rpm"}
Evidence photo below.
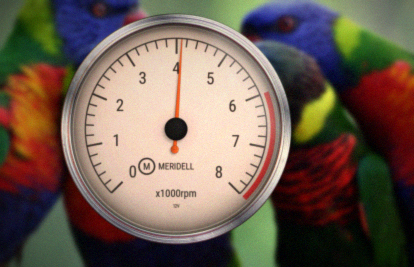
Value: {"value": 4100, "unit": "rpm"}
